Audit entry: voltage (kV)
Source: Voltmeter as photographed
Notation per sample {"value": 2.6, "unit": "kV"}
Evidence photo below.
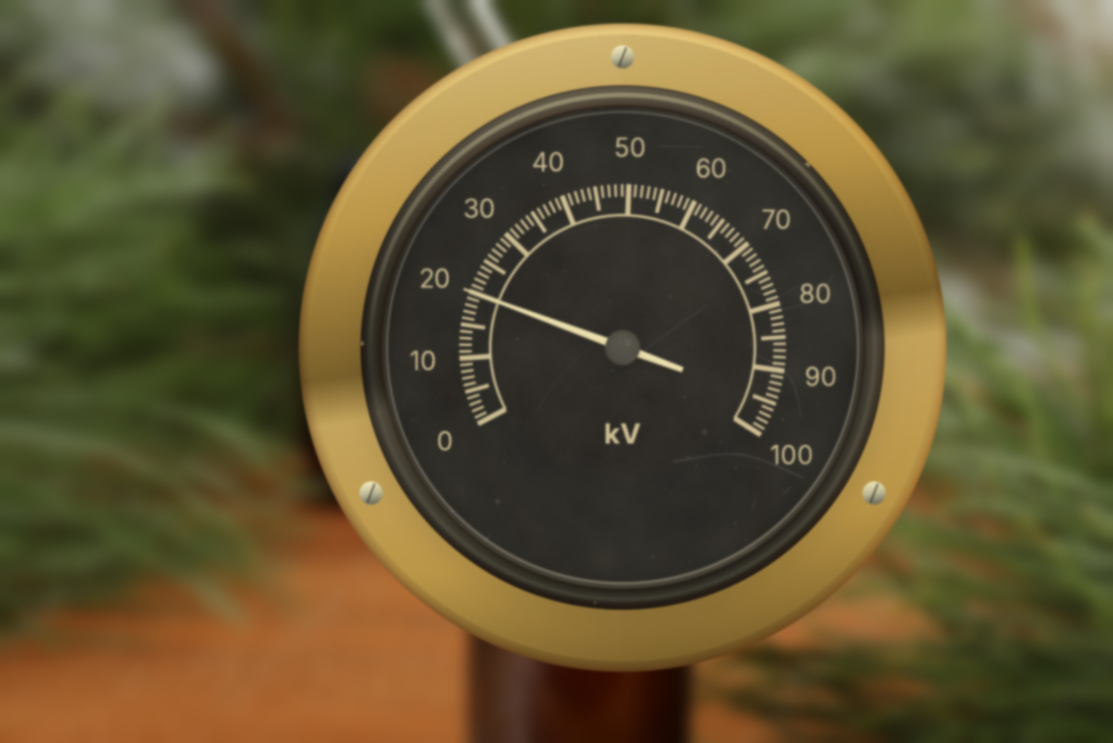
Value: {"value": 20, "unit": "kV"}
